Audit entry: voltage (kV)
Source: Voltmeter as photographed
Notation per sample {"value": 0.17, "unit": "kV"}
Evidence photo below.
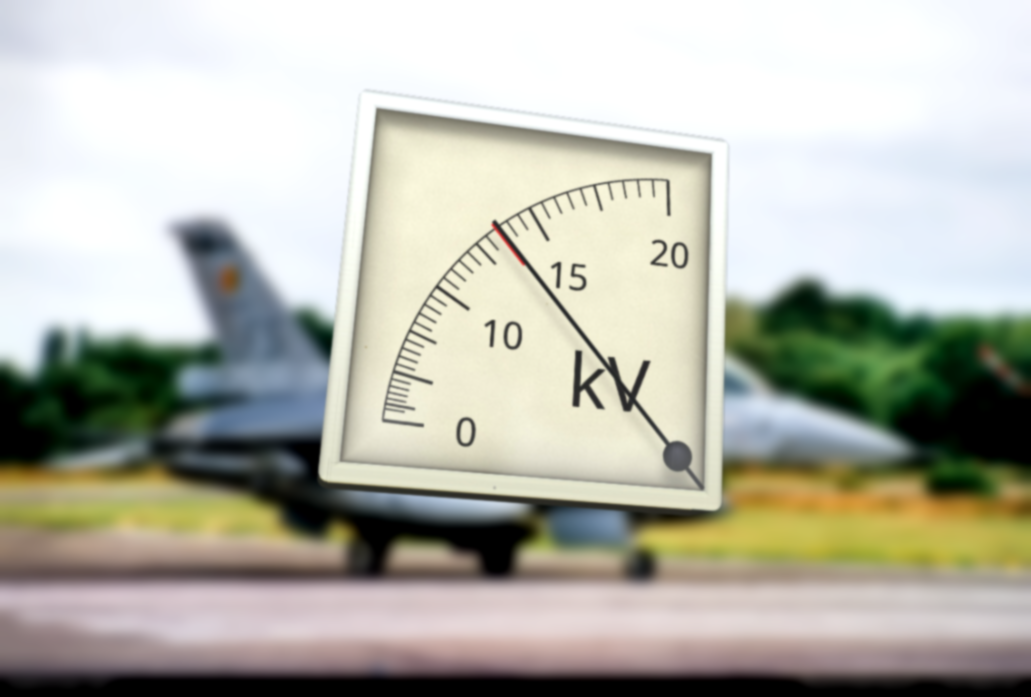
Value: {"value": 13.5, "unit": "kV"}
